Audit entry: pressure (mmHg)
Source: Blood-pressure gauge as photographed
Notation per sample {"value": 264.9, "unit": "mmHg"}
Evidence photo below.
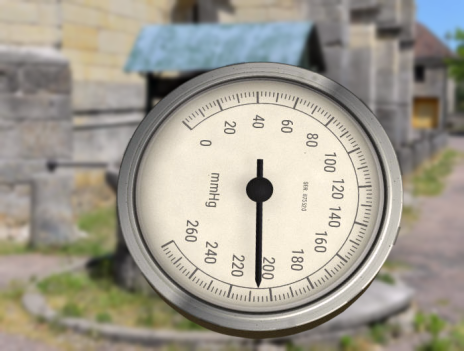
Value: {"value": 206, "unit": "mmHg"}
